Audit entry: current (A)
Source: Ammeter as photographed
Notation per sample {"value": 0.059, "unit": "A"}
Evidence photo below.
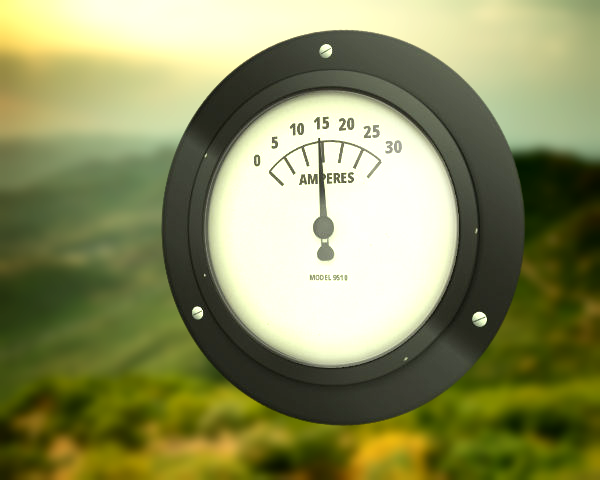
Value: {"value": 15, "unit": "A"}
